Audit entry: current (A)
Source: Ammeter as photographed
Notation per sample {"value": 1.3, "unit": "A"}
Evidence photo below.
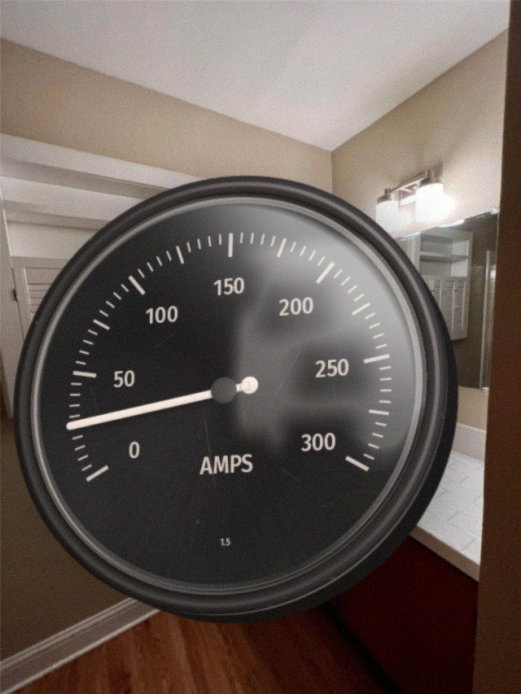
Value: {"value": 25, "unit": "A"}
